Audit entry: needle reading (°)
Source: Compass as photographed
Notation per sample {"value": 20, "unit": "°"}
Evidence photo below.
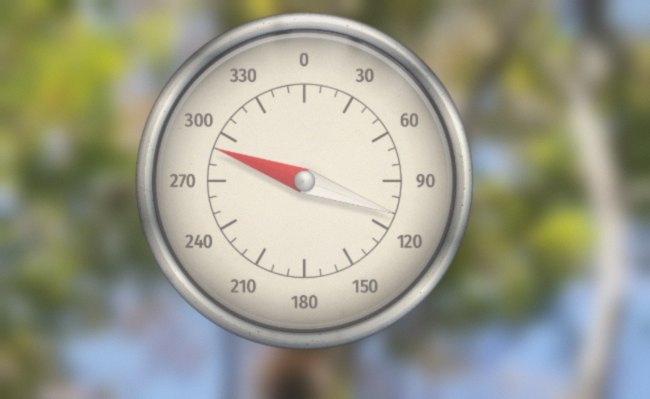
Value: {"value": 290, "unit": "°"}
